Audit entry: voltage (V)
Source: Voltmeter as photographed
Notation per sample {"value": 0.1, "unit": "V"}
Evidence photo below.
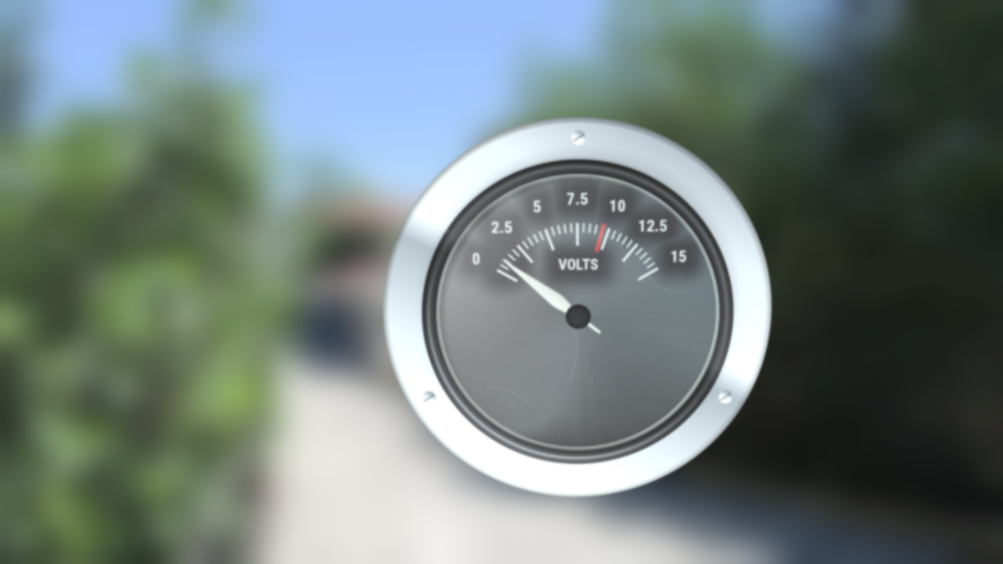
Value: {"value": 1, "unit": "V"}
